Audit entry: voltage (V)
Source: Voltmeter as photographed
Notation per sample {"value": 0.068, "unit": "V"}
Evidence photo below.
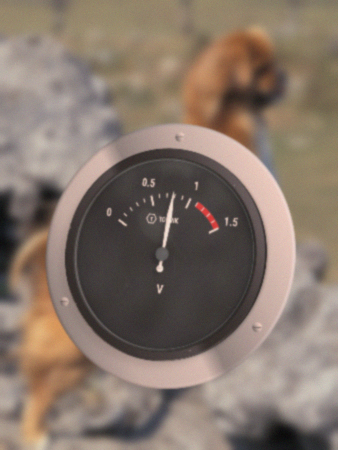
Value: {"value": 0.8, "unit": "V"}
